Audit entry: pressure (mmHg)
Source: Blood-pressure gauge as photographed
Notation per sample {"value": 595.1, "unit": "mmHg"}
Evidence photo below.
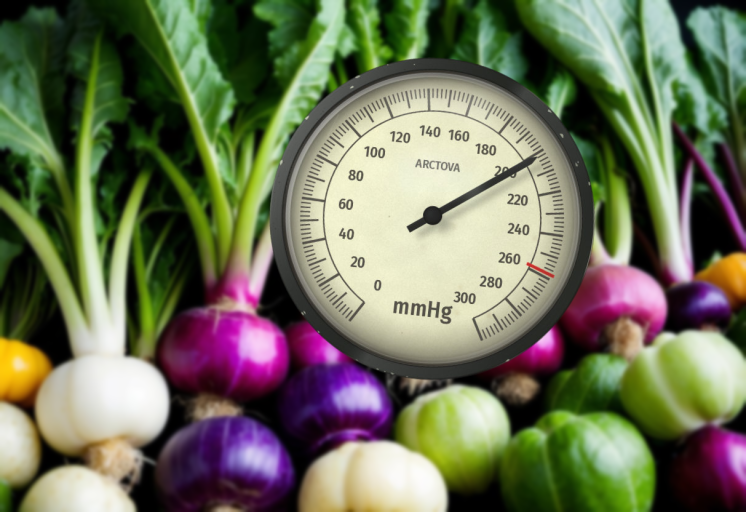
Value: {"value": 202, "unit": "mmHg"}
